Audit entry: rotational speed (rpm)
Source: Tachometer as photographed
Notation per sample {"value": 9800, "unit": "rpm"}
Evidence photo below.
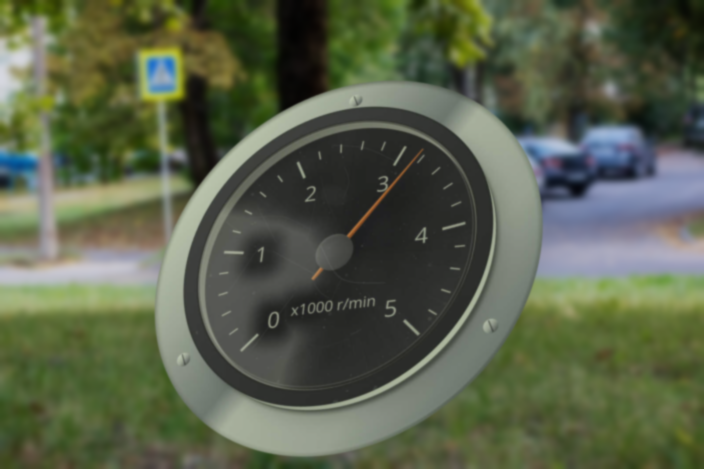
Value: {"value": 3200, "unit": "rpm"}
